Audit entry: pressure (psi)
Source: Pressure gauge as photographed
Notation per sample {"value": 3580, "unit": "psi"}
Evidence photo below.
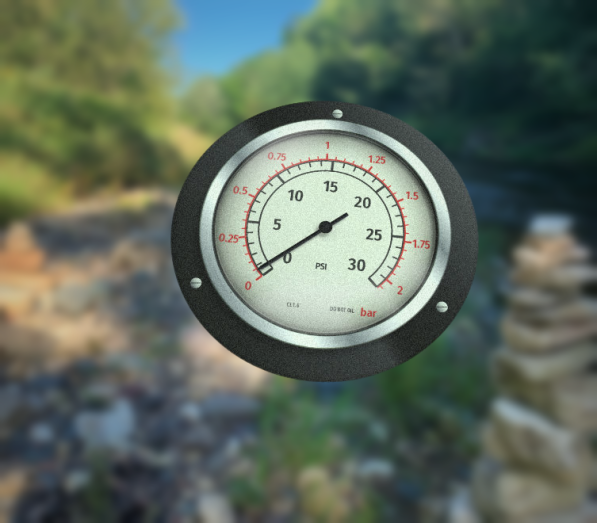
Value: {"value": 0.5, "unit": "psi"}
